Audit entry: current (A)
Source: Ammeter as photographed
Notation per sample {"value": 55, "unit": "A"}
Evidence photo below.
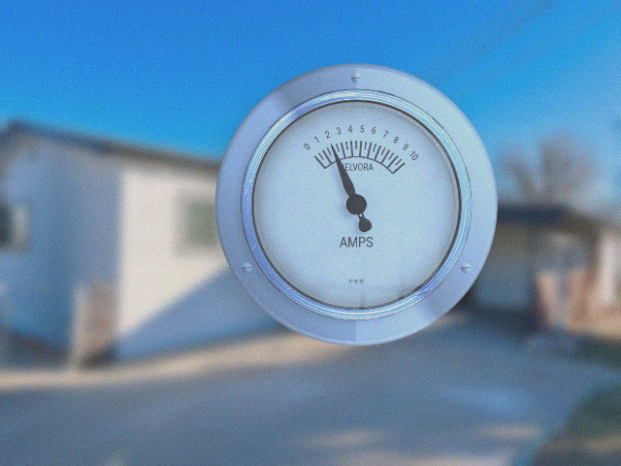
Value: {"value": 2, "unit": "A"}
